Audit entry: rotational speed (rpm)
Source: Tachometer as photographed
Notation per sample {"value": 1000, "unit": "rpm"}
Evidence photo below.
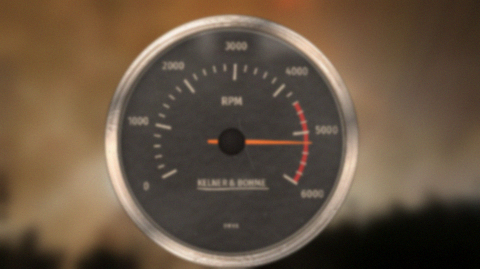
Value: {"value": 5200, "unit": "rpm"}
